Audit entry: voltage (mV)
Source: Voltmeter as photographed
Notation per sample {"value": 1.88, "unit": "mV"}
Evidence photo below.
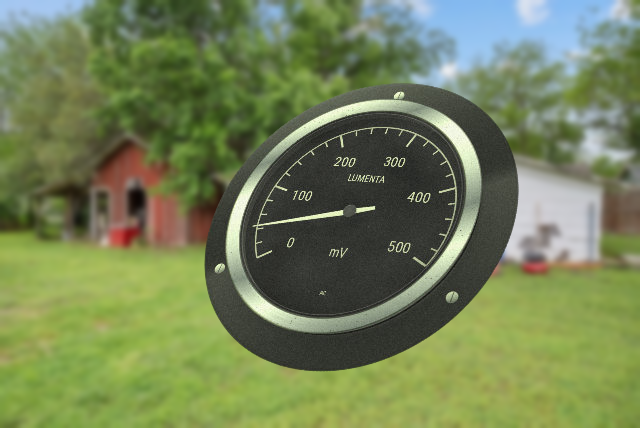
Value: {"value": 40, "unit": "mV"}
